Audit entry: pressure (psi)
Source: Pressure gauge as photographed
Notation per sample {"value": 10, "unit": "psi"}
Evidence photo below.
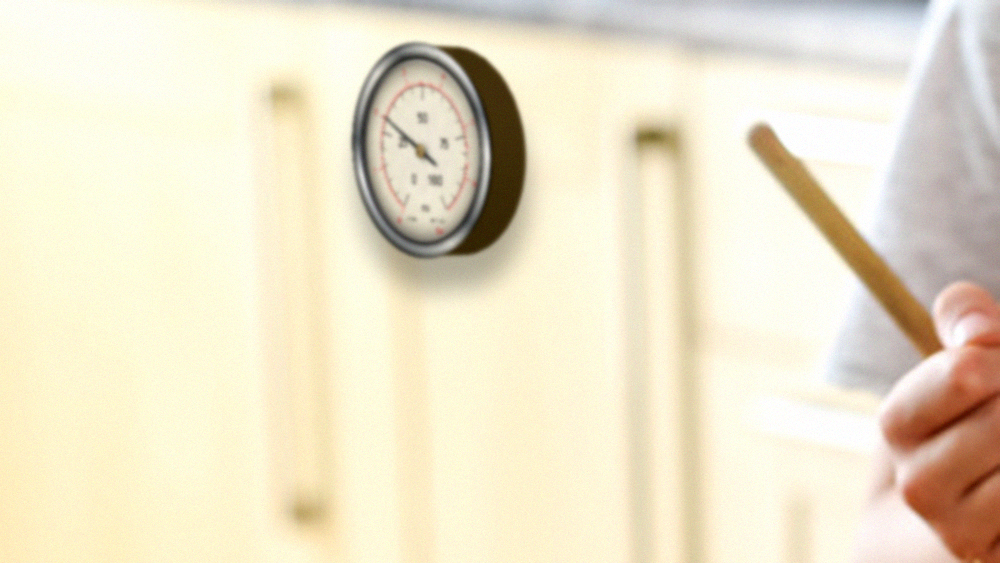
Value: {"value": 30, "unit": "psi"}
